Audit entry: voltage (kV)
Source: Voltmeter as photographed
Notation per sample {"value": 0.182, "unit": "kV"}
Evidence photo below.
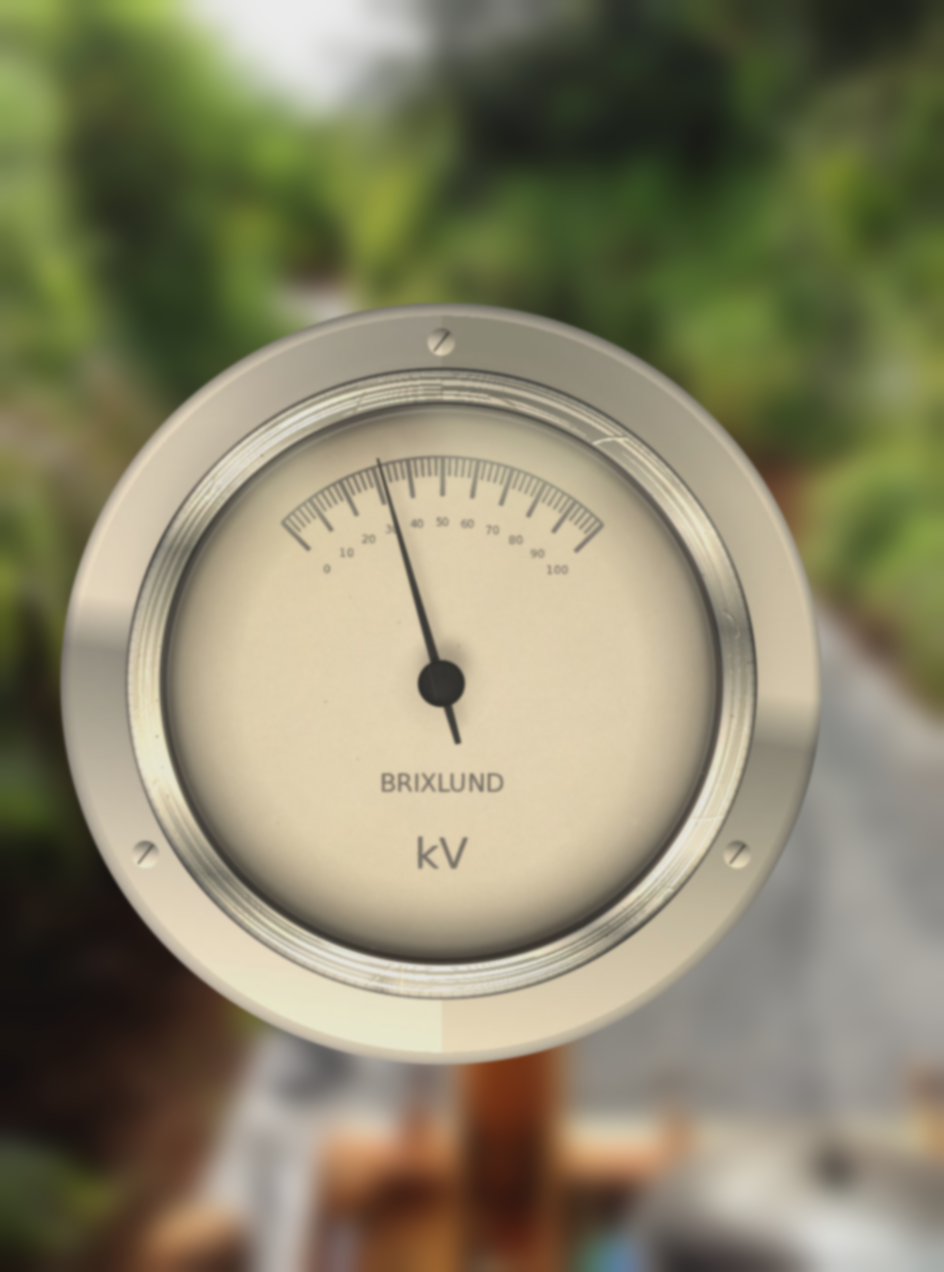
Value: {"value": 32, "unit": "kV"}
